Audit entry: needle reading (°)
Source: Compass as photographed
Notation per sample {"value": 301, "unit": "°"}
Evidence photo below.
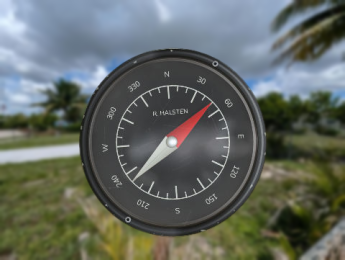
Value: {"value": 50, "unit": "°"}
